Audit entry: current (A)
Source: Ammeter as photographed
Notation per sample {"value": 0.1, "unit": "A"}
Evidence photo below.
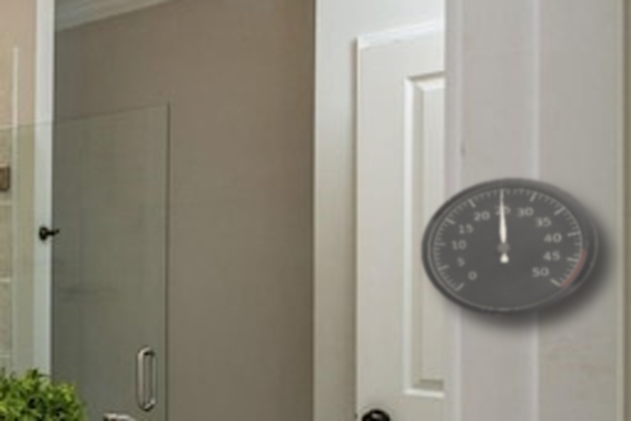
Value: {"value": 25, "unit": "A"}
